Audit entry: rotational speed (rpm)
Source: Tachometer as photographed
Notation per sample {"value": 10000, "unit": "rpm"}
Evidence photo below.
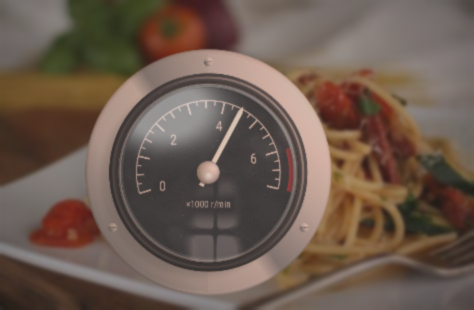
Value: {"value": 4500, "unit": "rpm"}
